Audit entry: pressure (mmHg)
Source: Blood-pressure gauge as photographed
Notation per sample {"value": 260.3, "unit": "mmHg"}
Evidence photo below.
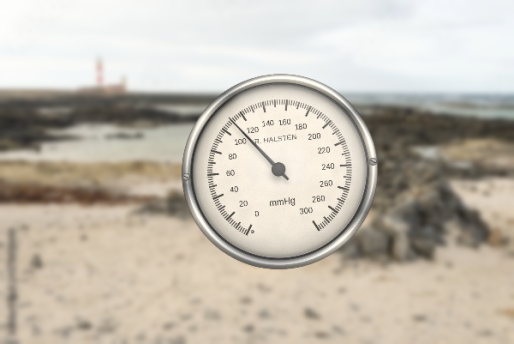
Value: {"value": 110, "unit": "mmHg"}
